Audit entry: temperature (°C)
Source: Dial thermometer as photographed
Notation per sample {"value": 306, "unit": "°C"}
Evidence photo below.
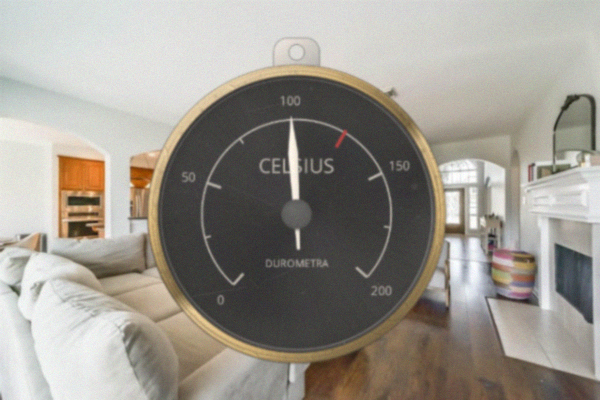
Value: {"value": 100, "unit": "°C"}
